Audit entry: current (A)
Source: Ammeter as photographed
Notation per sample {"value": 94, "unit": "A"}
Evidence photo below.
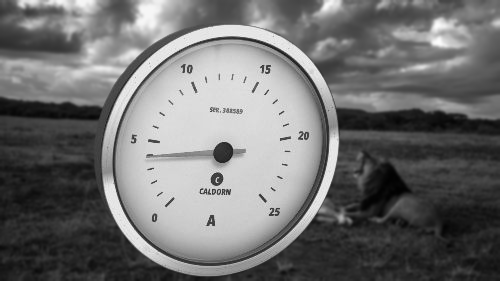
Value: {"value": 4, "unit": "A"}
